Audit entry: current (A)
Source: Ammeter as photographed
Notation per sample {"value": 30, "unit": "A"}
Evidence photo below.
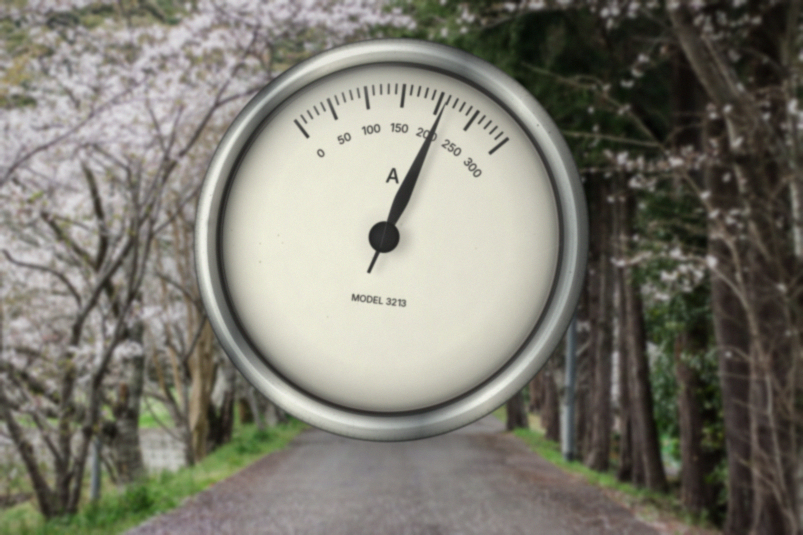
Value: {"value": 210, "unit": "A"}
